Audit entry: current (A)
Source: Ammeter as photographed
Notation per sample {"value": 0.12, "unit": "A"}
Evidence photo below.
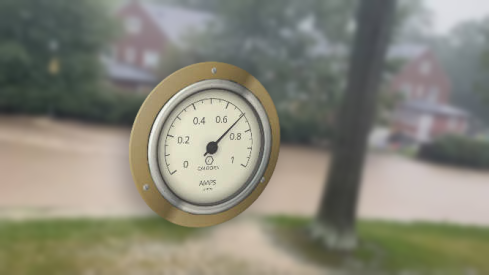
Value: {"value": 0.7, "unit": "A"}
